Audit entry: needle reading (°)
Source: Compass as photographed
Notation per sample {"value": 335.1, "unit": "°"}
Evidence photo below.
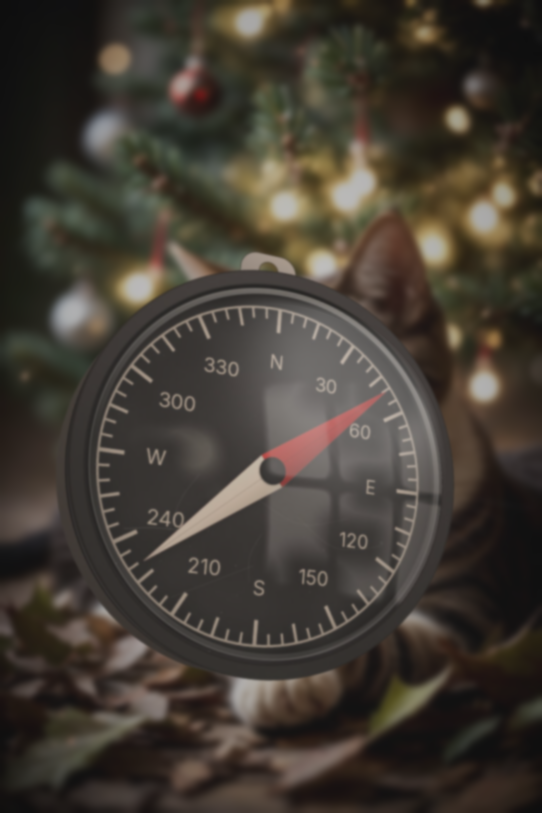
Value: {"value": 50, "unit": "°"}
